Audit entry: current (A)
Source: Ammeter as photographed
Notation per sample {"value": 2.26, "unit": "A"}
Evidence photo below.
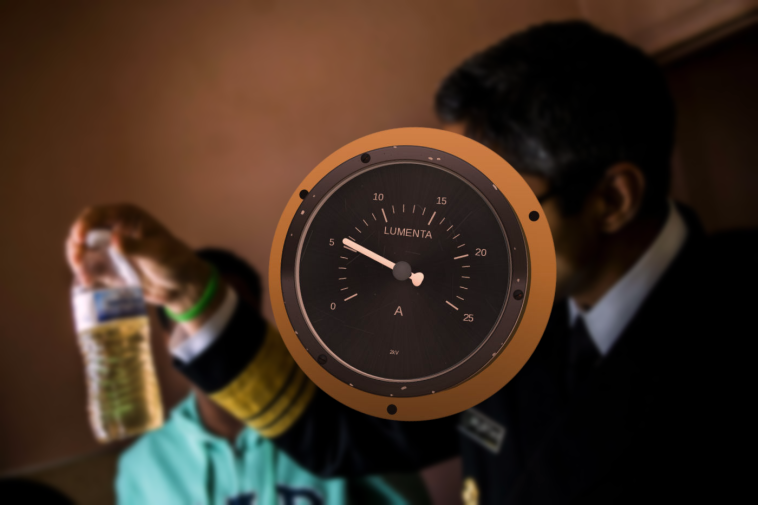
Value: {"value": 5.5, "unit": "A"}
